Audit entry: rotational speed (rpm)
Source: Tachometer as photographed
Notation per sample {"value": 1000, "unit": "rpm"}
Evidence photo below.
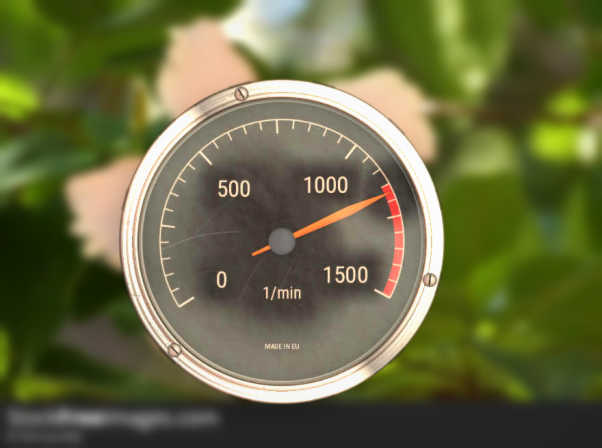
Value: {"value": 1175, "unit": "rpm"}
